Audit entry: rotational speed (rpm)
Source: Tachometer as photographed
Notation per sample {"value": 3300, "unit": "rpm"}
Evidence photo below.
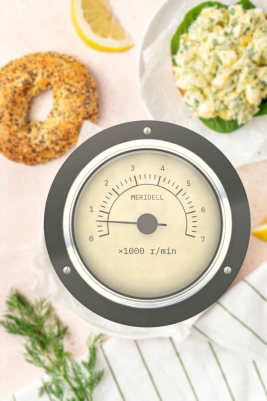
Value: {"value": 600, "unit": "rpm"}
